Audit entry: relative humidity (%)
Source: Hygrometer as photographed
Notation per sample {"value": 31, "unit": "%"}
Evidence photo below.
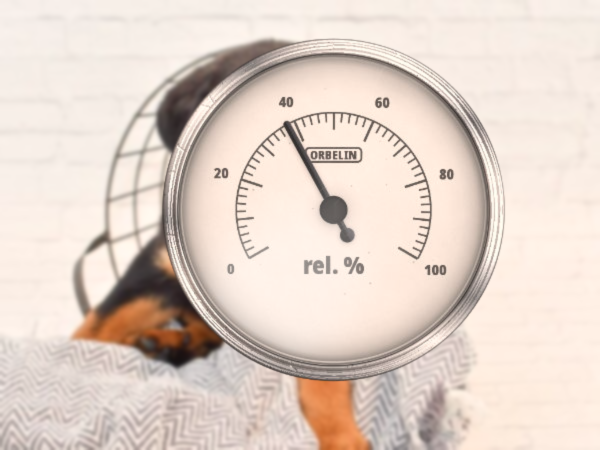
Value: {"value": 38, "unit": "%"}
